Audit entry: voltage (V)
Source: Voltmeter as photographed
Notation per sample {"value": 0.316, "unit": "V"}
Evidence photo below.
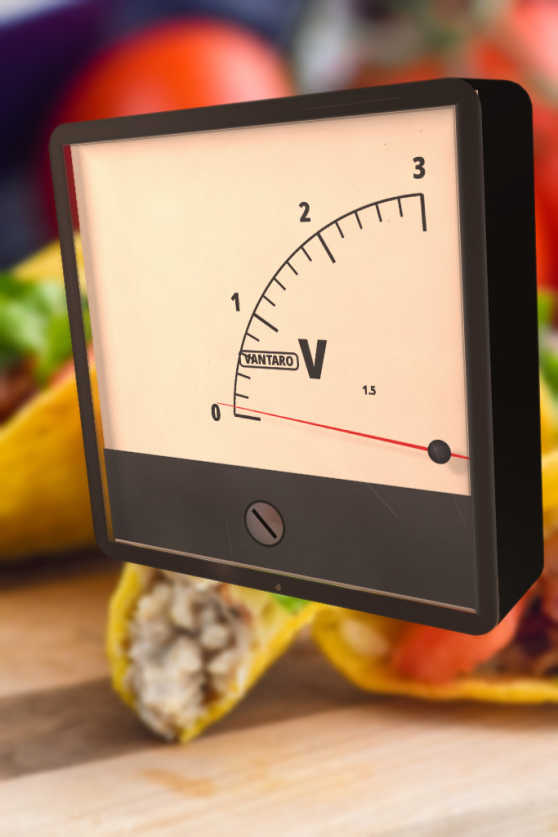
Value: {"value": 0.1, "unit": "V"}
